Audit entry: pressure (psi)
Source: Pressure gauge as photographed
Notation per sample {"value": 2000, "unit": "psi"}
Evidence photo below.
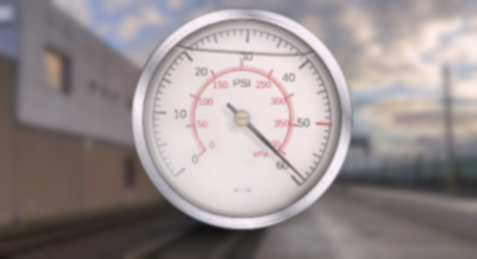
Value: {"value": 59, "unit": "psi"}
